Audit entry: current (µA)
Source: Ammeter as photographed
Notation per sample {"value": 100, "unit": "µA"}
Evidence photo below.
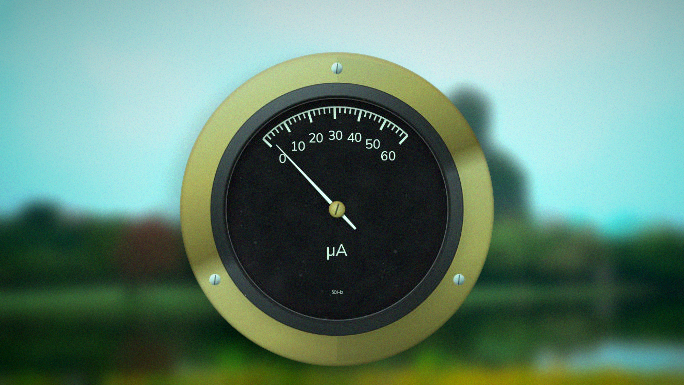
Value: {"value": 2, "unit": "µA"}
